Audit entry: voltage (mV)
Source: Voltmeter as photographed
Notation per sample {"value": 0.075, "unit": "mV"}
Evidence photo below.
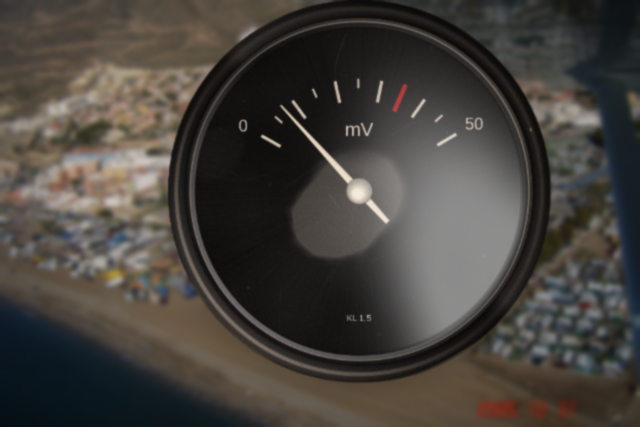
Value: {"value": 7.5, "unit": "mV"}
